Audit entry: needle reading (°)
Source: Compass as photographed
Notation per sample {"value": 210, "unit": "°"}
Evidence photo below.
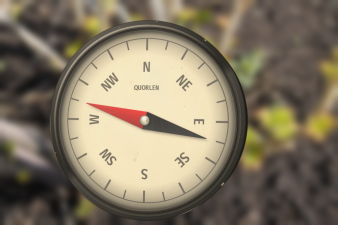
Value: {"value": 285, "unit": "°"}
